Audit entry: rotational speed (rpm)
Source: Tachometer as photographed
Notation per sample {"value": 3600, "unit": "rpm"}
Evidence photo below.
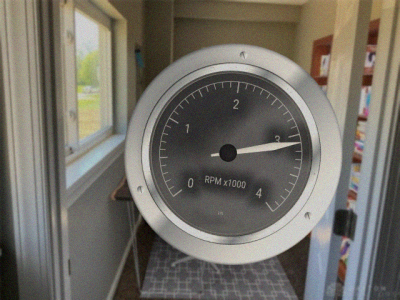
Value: {"value": 3100, "unit": "rpm"}
